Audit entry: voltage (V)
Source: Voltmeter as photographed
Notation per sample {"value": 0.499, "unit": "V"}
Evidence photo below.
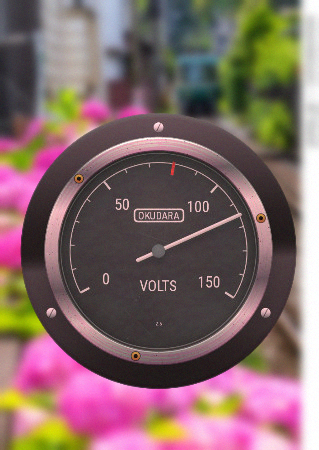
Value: {"value": 115, "unit": "V"}
